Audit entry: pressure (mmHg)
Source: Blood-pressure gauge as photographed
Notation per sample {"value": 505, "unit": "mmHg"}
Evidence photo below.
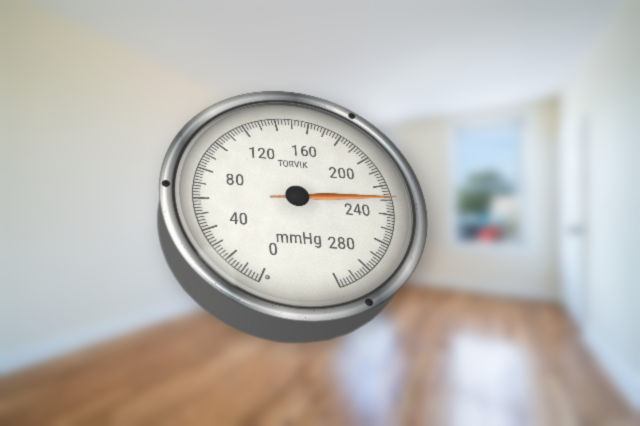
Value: {"value": 230, "unit": "mmHg"}
